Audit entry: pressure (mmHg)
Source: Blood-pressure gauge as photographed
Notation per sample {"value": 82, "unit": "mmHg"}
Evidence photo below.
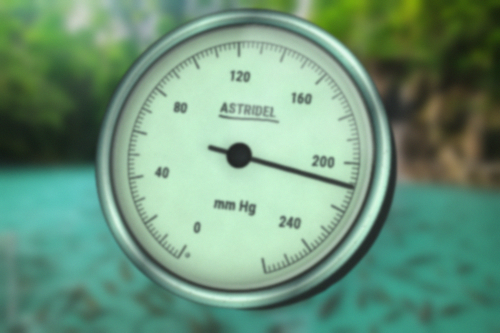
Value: {"value": 210, "unit": "mmHg"}
